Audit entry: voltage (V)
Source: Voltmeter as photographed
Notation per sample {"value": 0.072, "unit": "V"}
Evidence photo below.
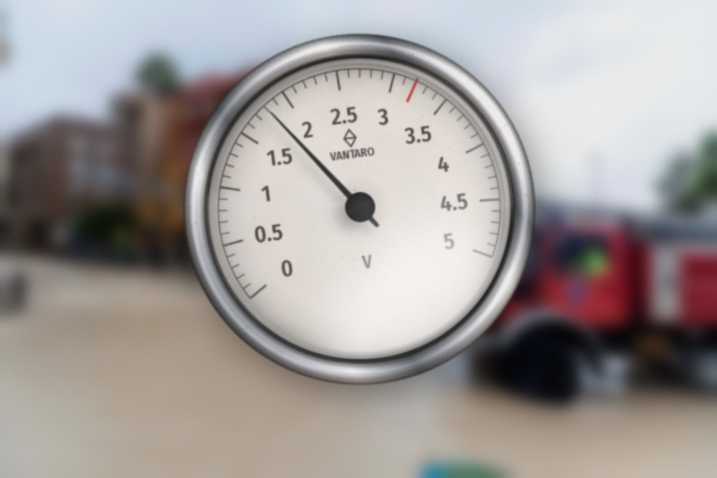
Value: {"value": 1.8, "unit": "V"}
